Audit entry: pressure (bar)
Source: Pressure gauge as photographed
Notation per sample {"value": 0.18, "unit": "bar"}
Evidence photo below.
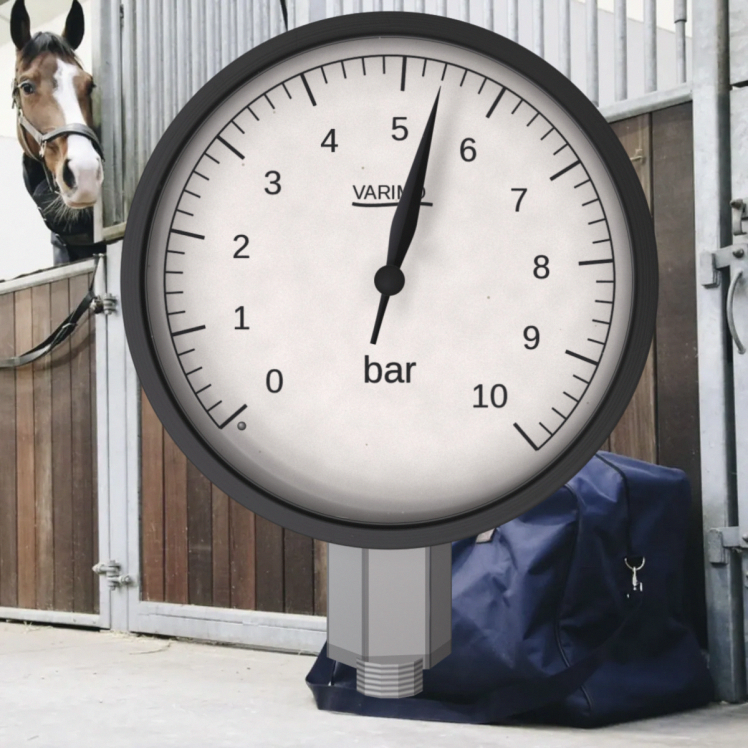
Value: {"value": 5.4, "unit": "bar"}
